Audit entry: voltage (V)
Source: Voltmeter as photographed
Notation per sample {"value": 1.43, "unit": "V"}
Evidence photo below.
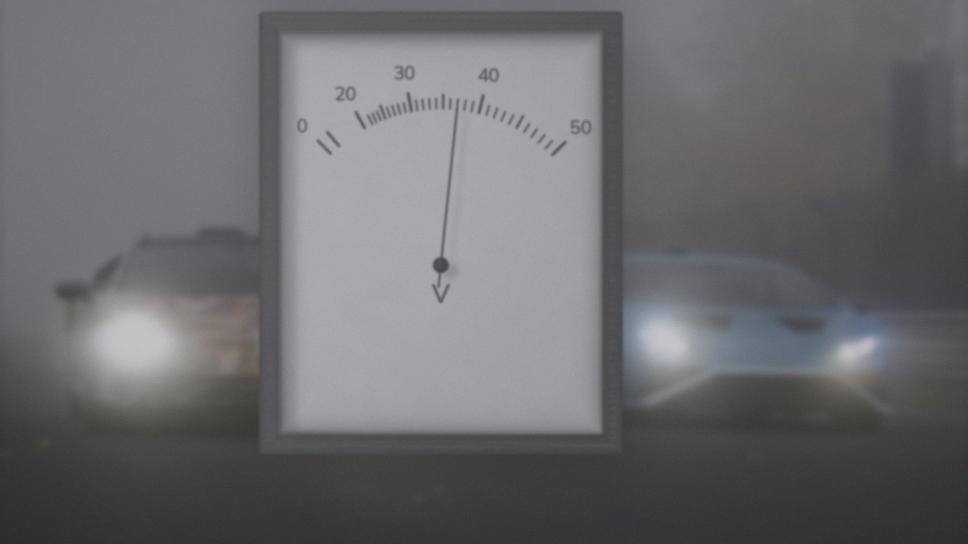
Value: {"value": 37, "unit": "V"}
